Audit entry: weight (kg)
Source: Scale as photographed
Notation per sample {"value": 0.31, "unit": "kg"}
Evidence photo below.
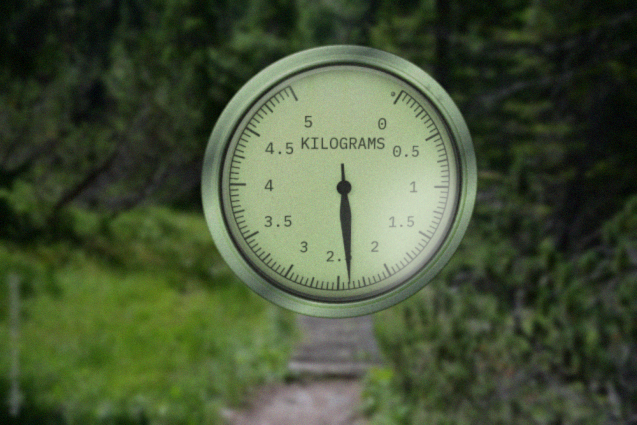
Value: {"value": 2.4, "unit": "kg"}
